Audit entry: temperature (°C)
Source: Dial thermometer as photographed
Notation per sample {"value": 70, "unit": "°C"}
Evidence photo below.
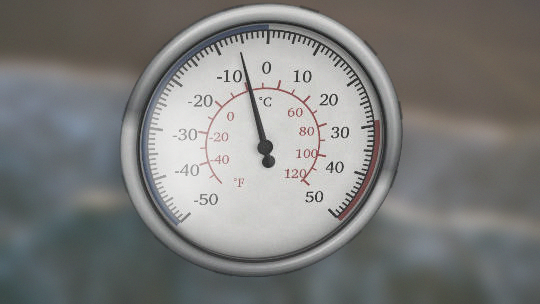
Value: {"value": -6, "unit": "°C"}
